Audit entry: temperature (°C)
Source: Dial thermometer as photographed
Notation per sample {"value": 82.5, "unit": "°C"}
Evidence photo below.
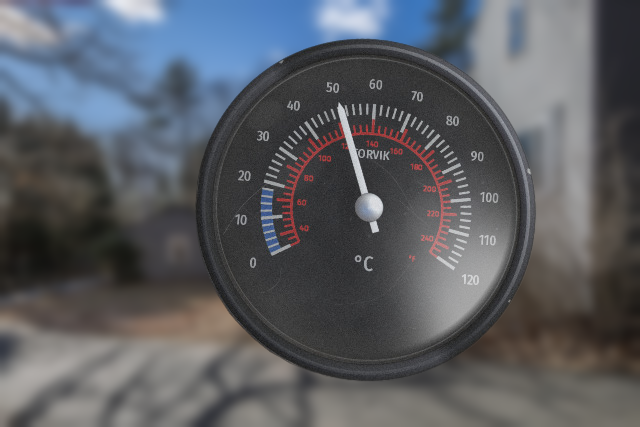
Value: {"value": 50, "unit": "°C"}
